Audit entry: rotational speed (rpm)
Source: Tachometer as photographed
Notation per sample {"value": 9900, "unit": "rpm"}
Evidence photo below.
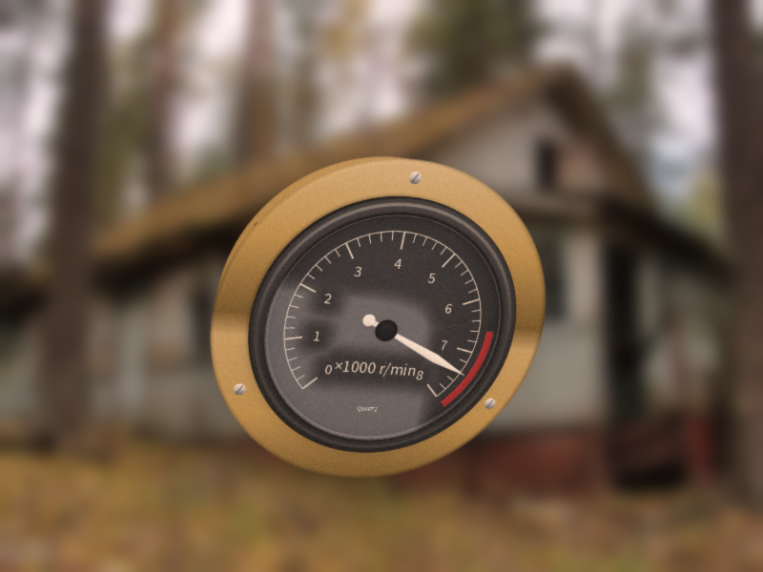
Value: {"value": 7400, "unit": "rpm"}
